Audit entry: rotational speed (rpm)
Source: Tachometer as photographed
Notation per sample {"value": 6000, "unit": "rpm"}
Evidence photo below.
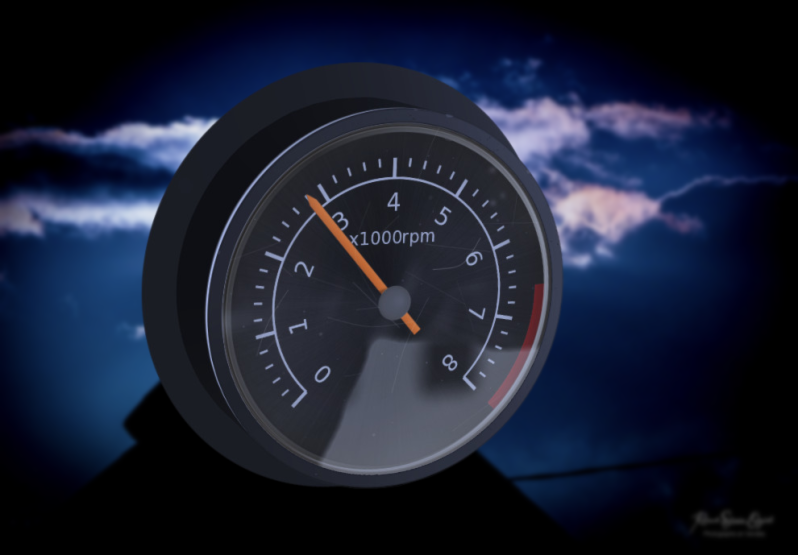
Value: {"value": 2800, "unit": "rpm"}
